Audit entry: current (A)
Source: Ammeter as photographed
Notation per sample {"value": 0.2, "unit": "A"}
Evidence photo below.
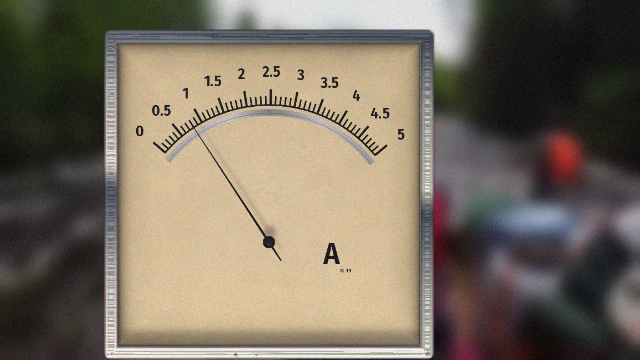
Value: {"value": 0.8, "unit": "A"}
